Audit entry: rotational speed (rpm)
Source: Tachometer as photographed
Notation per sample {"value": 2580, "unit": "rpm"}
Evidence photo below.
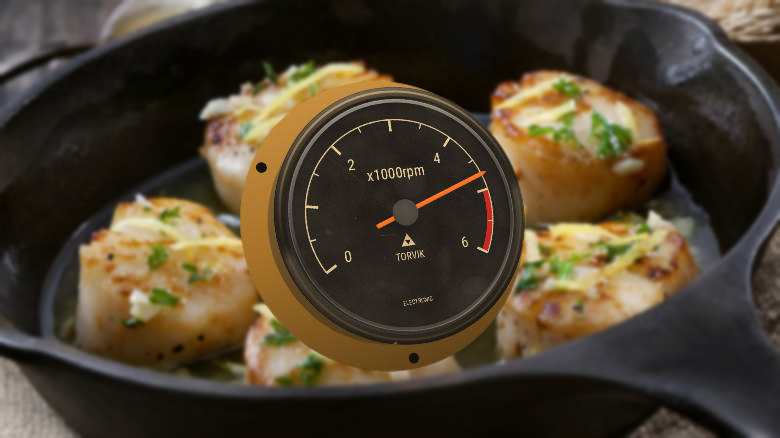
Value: {"value": 4750, "unit": "rpm"}
